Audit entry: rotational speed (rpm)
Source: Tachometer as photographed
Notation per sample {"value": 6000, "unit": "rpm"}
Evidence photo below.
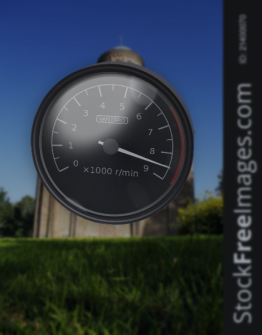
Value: {"value": 8500, "unit": "rpm"}
